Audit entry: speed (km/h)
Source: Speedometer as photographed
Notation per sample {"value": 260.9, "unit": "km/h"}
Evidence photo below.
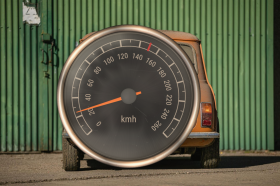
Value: {"value": 25, "unit": "km/h"}
